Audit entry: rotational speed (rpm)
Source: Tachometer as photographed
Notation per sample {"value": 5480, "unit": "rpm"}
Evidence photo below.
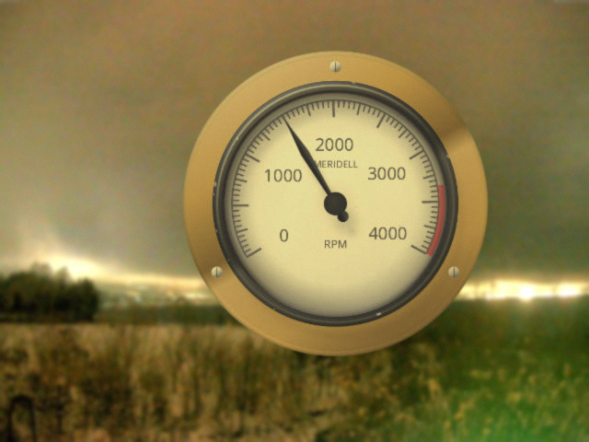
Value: {"value": 1500, "unit": "rpm"}
